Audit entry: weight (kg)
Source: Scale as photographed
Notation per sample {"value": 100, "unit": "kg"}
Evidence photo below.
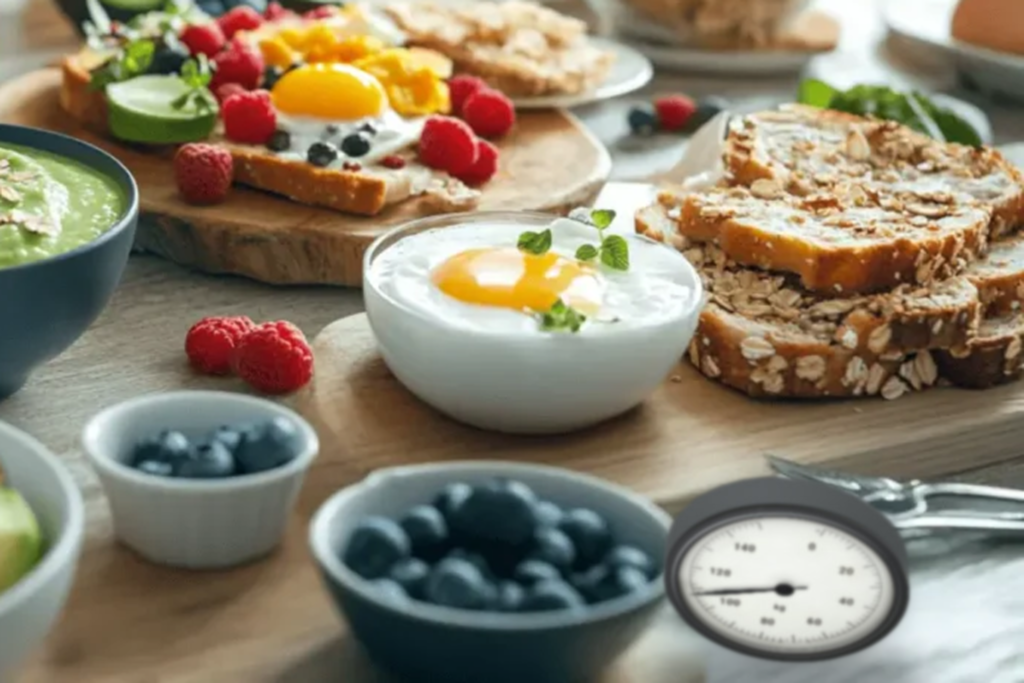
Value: {"value": 110, "unit": "kg"}
